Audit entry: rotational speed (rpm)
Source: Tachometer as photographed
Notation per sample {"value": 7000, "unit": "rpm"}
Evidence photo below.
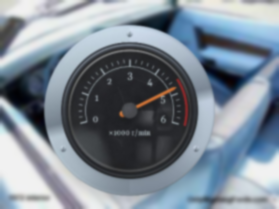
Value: {"value": 4800, "unit": "rpm"}
